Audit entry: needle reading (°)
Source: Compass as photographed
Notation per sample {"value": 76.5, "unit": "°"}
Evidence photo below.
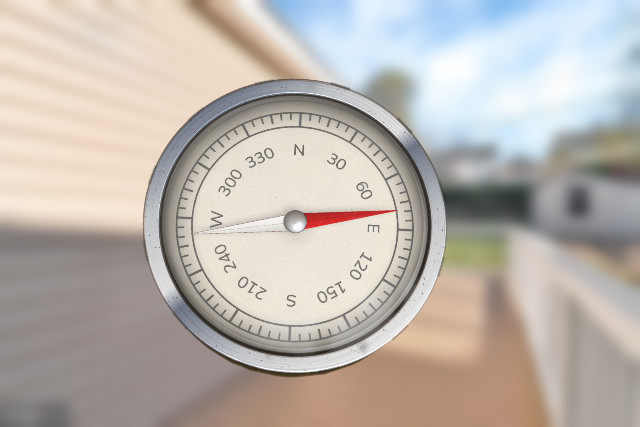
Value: {"value": 80, "unit": "°"}
